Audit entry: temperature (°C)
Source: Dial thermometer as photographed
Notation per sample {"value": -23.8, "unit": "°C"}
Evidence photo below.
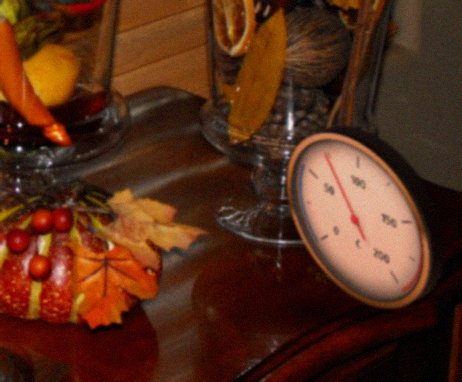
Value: {"value": 75, "unit": "°C"}
